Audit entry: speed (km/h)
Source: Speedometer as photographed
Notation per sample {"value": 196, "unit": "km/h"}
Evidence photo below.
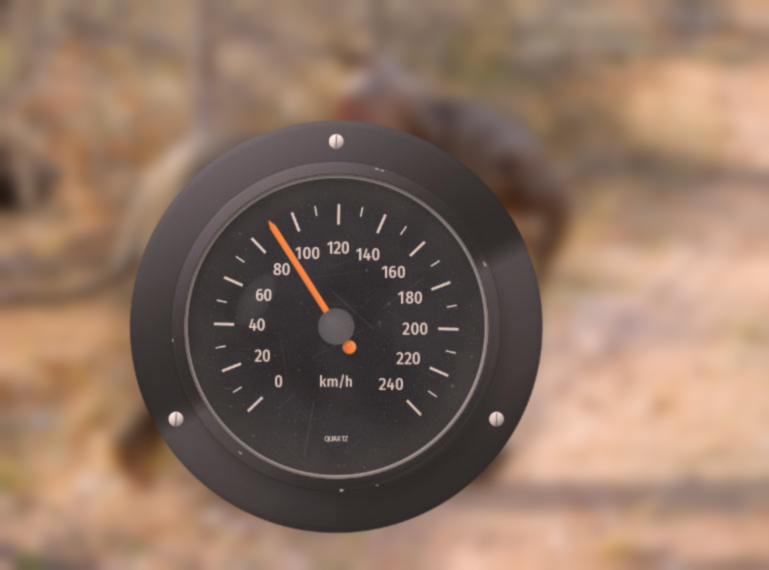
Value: {"value": 90, "unit": "km/h"}
